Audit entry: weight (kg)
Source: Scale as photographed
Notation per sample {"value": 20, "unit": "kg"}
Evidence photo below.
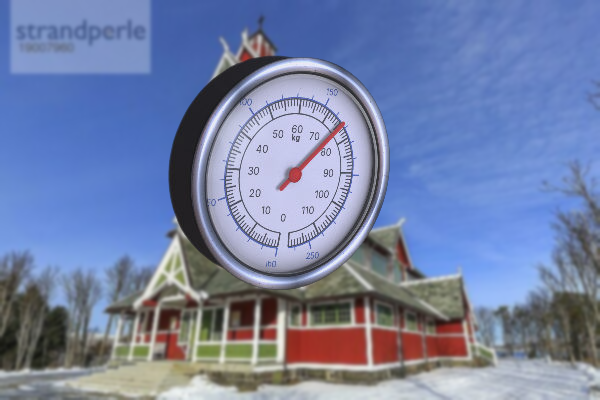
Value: {"value": 75, "unit": "kg"}
